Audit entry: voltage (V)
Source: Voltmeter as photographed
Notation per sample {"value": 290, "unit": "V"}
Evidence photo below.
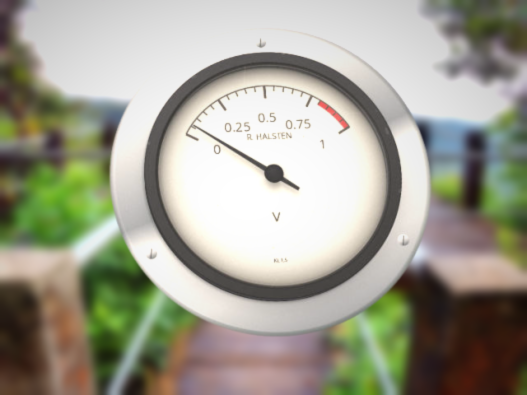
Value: {"value": 0.05, "unit": "V"}
